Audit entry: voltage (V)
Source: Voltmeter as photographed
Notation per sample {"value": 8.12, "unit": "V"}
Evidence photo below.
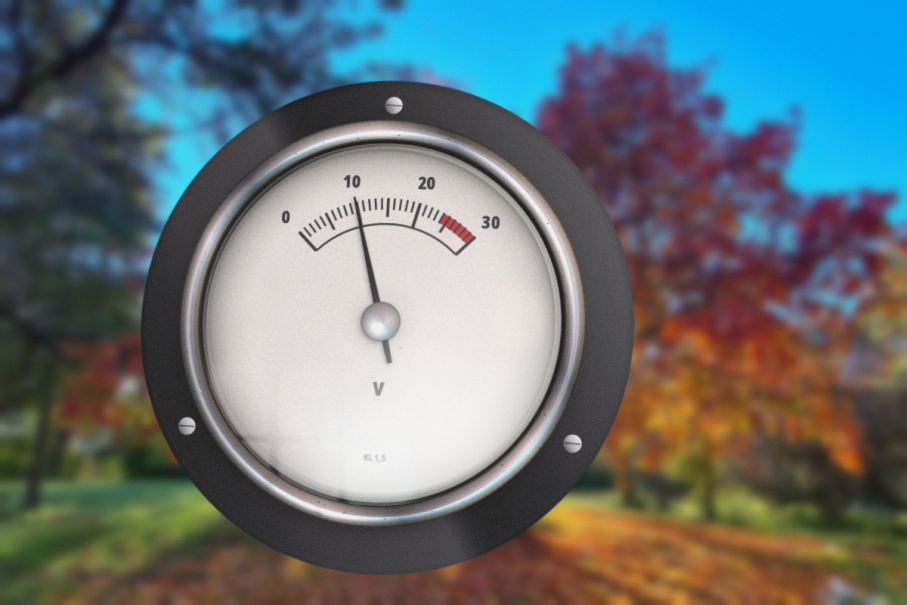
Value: {"value": 10, "unit": "V"}
